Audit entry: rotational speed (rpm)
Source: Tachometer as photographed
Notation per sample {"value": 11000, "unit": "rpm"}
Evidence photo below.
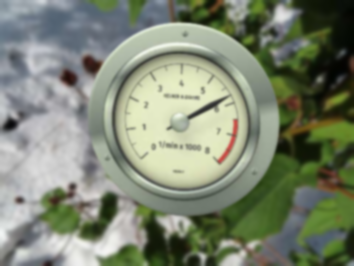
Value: {"value": 5750, "unit": "rpm"}
